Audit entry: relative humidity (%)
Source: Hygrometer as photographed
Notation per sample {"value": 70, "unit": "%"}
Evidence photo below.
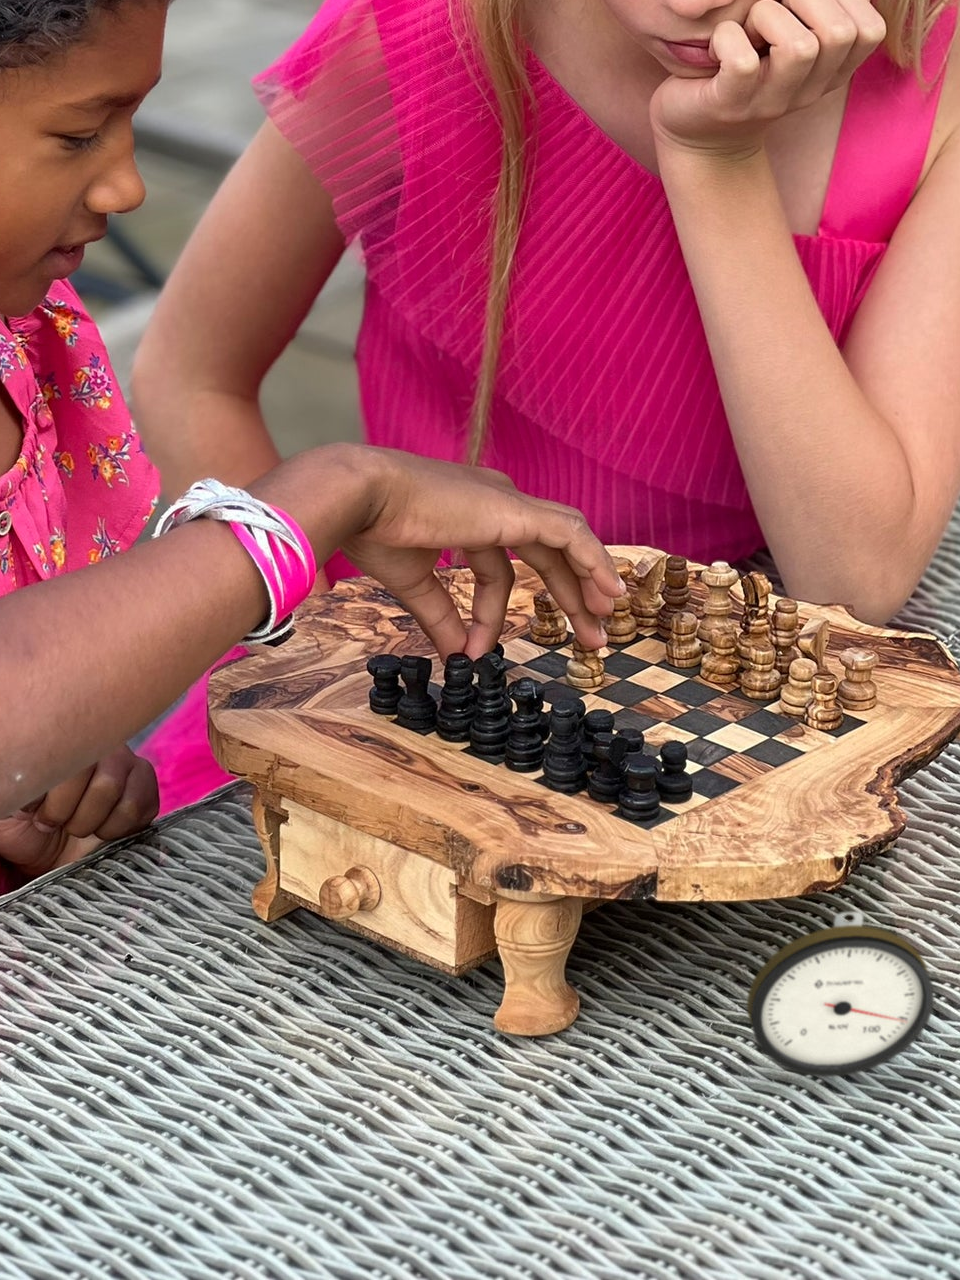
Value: {"value": 90, "unit": "%"}
